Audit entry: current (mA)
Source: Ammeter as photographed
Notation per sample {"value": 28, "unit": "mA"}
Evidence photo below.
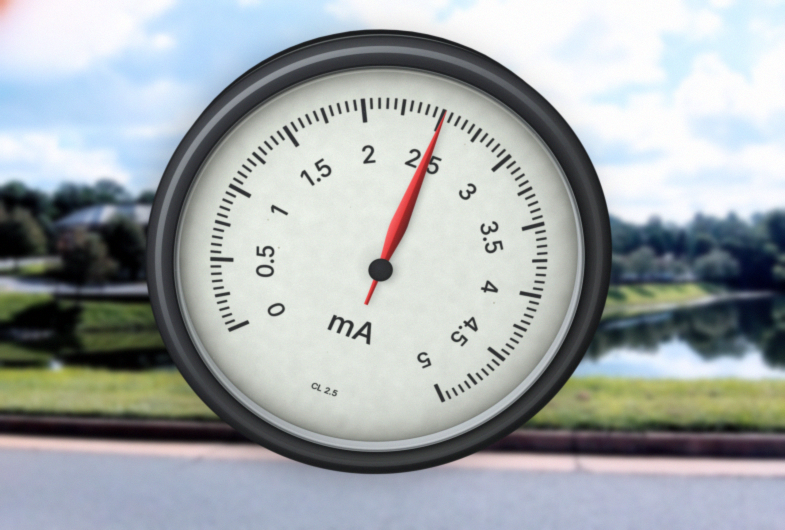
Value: {"value": 2.5, "unit": "mA"}
